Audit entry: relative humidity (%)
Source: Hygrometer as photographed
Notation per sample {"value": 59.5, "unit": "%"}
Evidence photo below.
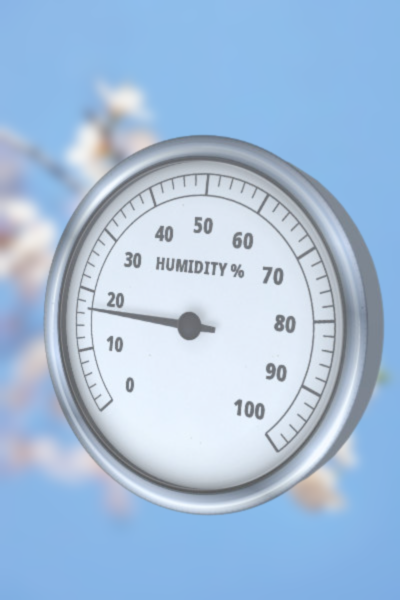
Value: {"value": 17, "unit": "%"}
